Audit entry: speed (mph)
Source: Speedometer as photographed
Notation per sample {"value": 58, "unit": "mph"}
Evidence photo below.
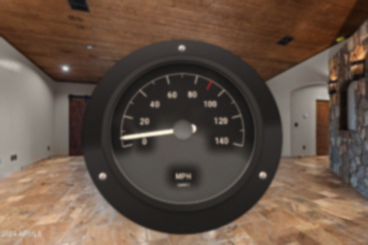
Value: {"value": 5, "unit": "mph"}
